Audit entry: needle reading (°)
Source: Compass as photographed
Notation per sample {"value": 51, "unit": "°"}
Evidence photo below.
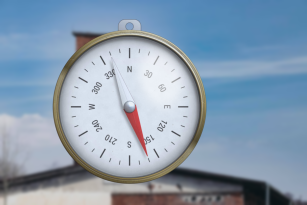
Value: {"value": 160, "unit": "°"}
